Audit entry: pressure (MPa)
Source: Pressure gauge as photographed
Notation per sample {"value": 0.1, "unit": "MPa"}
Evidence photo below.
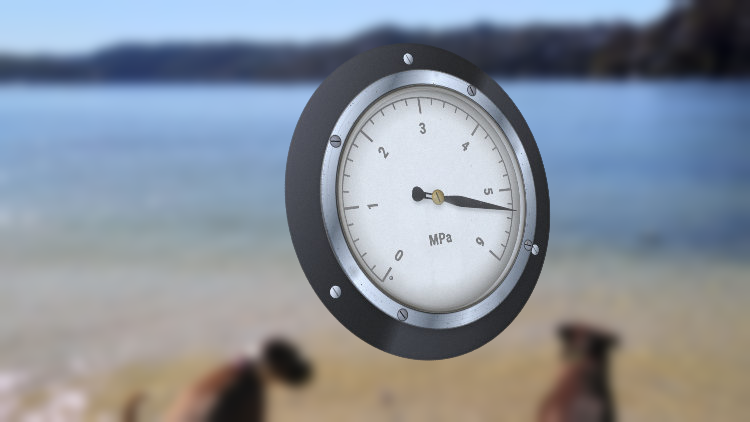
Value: {"value": 5.3, "unit": "MPa"}
